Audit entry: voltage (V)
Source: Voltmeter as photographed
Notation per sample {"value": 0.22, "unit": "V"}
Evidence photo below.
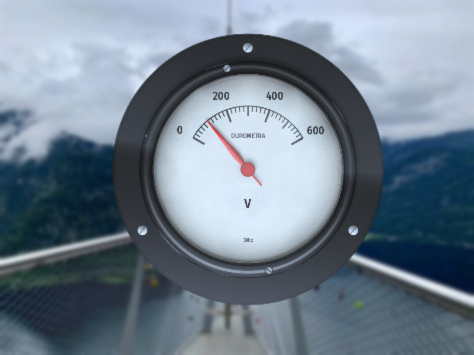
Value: {"value": 100, "unit": "V"}
